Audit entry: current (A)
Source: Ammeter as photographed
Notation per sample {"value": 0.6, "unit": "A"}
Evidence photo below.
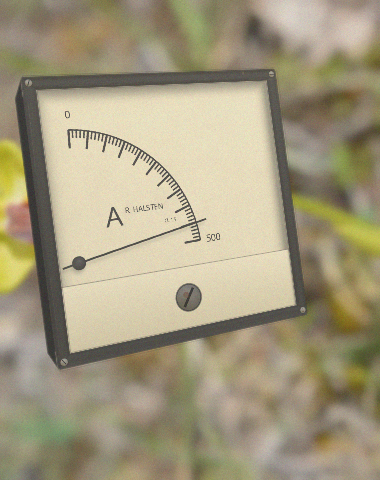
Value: {"value": 450, "unit": "A"}
